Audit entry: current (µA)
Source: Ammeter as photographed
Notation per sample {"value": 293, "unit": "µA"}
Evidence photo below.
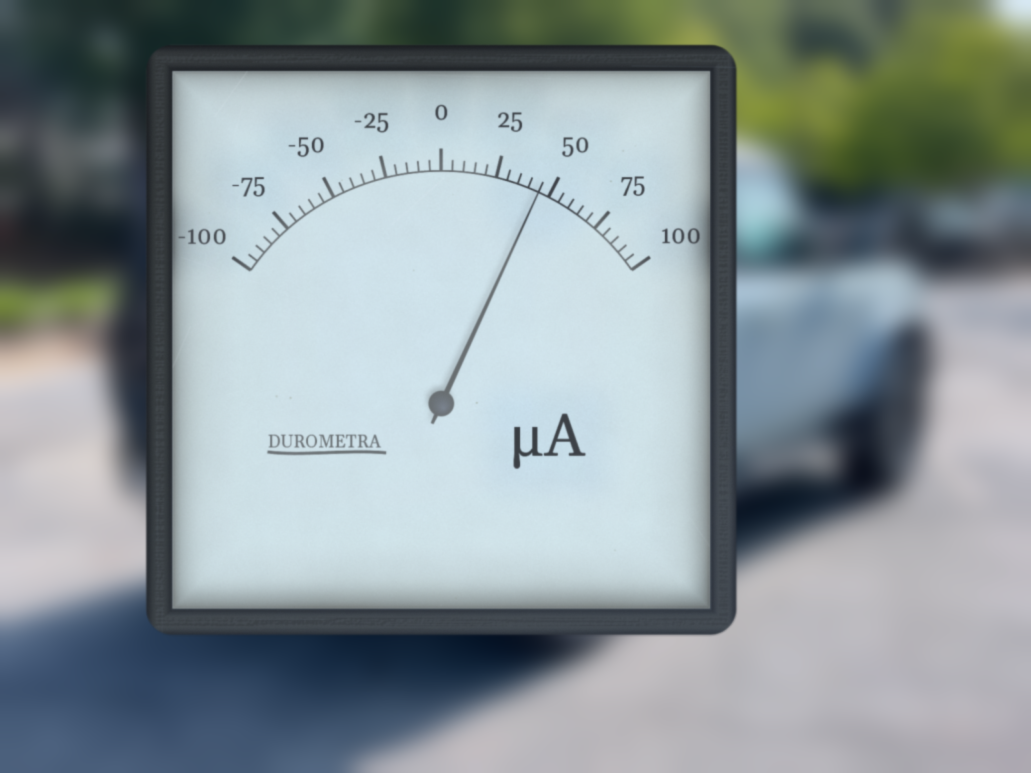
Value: {"value": 45, "unit": "µA"}
